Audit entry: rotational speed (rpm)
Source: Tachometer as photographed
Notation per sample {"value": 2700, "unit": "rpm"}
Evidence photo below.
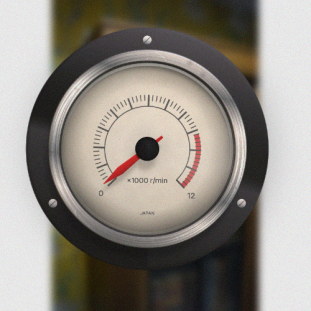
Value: {"value": 200, "unit": "rpm"}
